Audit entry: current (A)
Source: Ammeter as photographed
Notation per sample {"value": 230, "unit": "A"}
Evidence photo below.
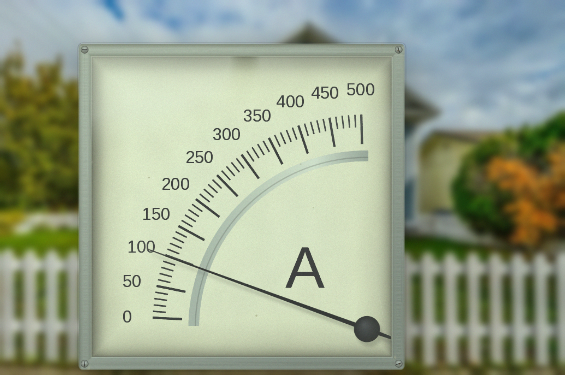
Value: {"value": 100, "unit": "A"}
